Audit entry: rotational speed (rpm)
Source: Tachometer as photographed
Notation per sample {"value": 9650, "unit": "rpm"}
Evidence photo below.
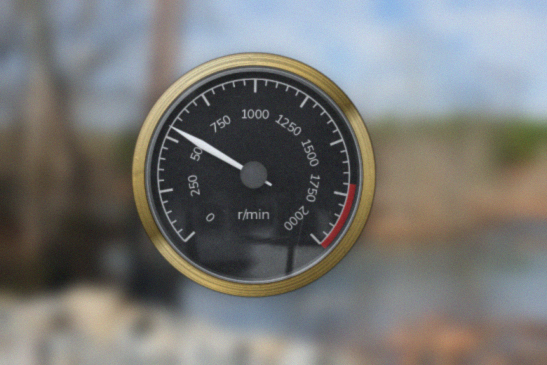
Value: {"value": 550, "unit": "rpm"}
